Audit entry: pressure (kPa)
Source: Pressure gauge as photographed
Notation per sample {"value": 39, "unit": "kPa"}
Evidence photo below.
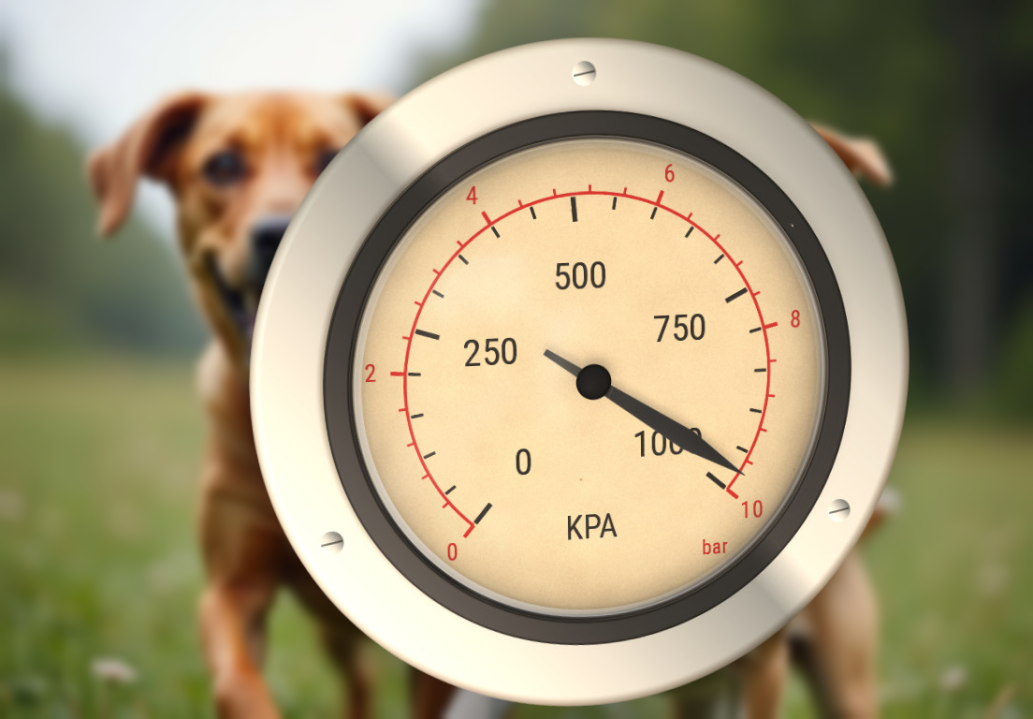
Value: {"value": 975, "unit": "kPa"}
